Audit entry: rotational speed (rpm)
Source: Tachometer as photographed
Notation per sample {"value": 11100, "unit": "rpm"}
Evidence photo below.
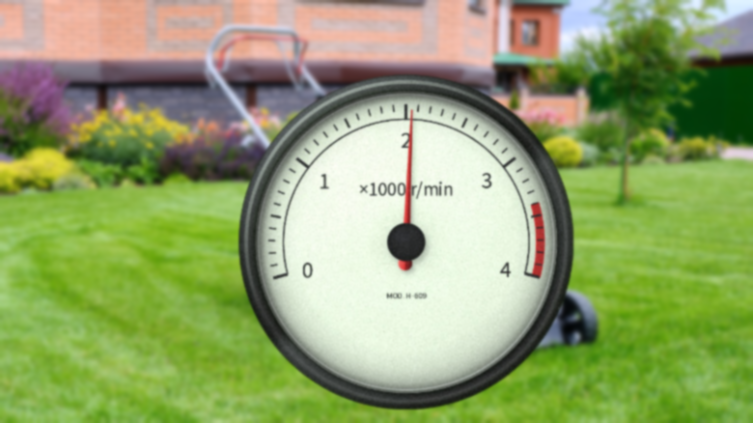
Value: {"value": 2050, "unit": "rpm"}
